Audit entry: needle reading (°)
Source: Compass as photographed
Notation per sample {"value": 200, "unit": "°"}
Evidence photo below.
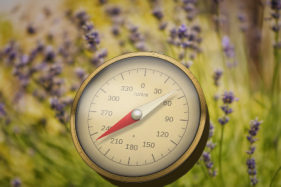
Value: {"value": 230, "unit": "°"}
